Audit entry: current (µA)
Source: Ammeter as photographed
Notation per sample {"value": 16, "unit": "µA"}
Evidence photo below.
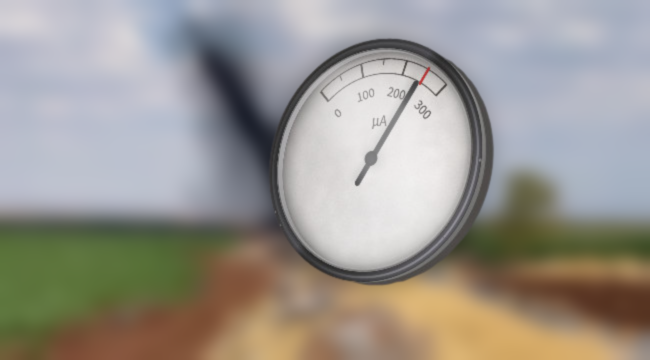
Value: {"value": 250, "unit": "µA"}
